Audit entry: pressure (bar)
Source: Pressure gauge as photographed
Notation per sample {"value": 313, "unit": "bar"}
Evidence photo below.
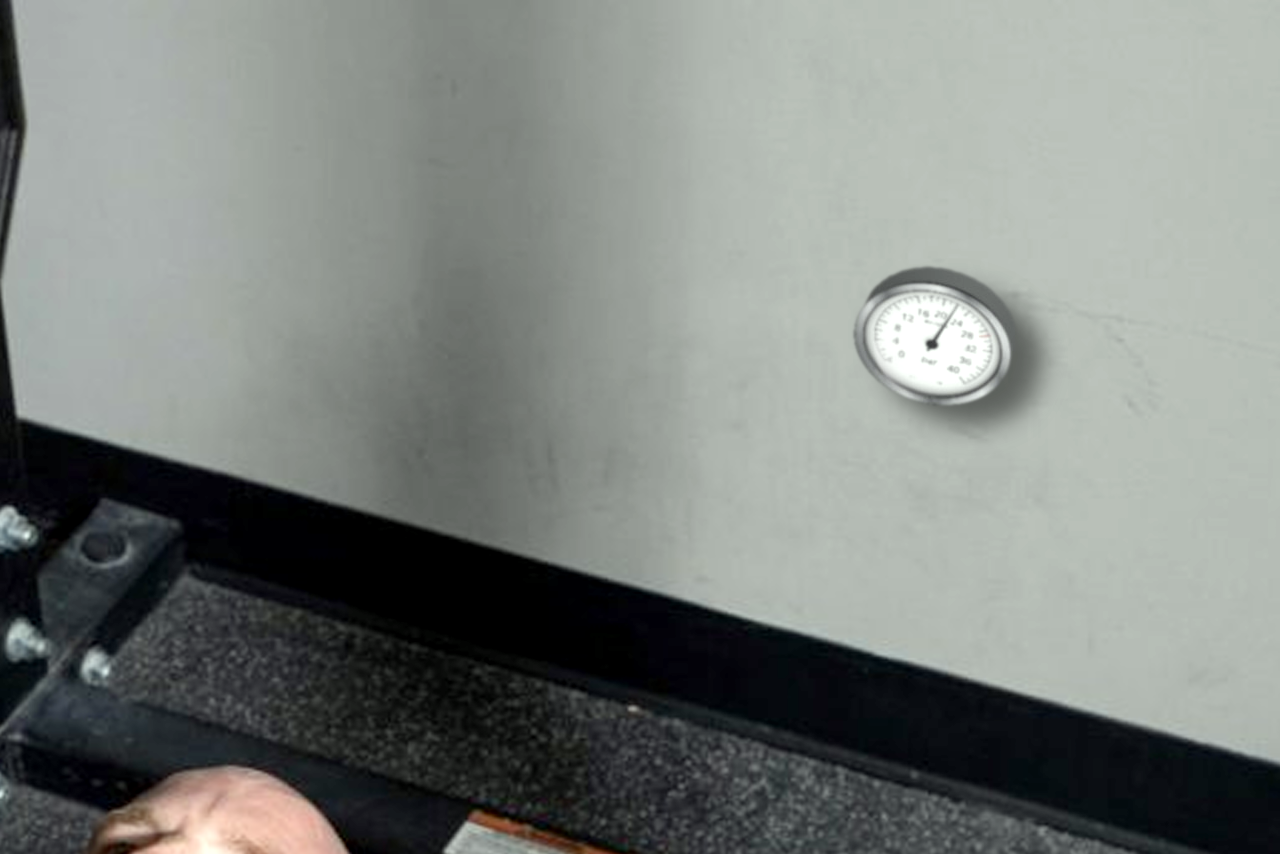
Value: {"value": 22, "unit": "bar"}
